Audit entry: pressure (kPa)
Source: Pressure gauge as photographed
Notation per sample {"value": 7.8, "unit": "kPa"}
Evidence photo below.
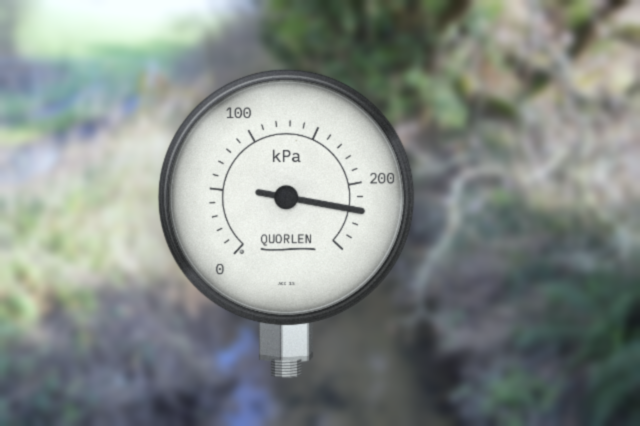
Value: {"value": 220, "unit": "kPa"}
